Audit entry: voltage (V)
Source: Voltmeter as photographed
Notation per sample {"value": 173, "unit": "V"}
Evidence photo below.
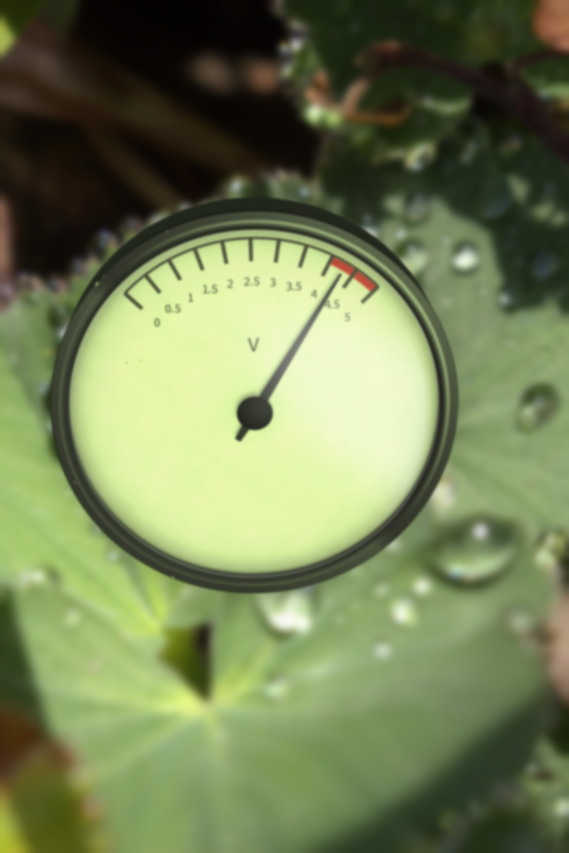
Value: {"value": 4.25, "unit": "V"}
